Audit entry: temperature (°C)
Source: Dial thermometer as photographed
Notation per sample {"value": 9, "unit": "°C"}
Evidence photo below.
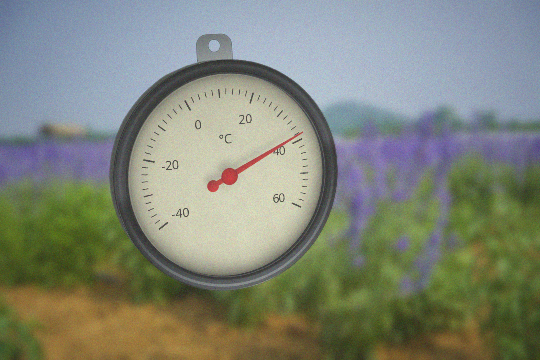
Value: {"value": 38, "unit": "°C"}
